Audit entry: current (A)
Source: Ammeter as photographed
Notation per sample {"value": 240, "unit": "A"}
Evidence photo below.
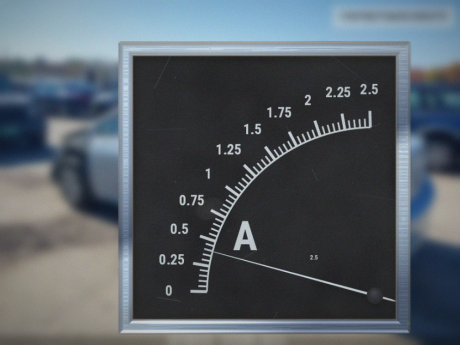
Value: {"value": 0.4, "unit": "A"}
